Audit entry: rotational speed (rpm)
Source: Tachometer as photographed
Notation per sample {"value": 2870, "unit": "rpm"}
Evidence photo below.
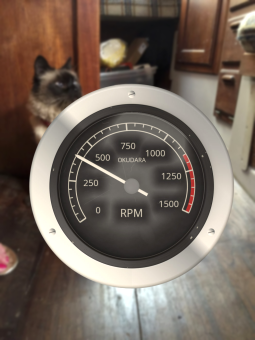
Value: {"value": 400, "unit": "rpm"}
